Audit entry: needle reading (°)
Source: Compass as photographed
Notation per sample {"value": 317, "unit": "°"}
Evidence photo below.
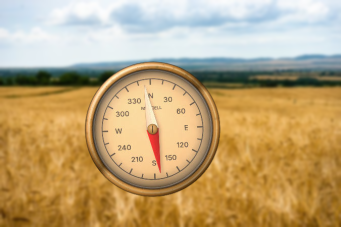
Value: {"value": 172.5, "unit": "°"}
